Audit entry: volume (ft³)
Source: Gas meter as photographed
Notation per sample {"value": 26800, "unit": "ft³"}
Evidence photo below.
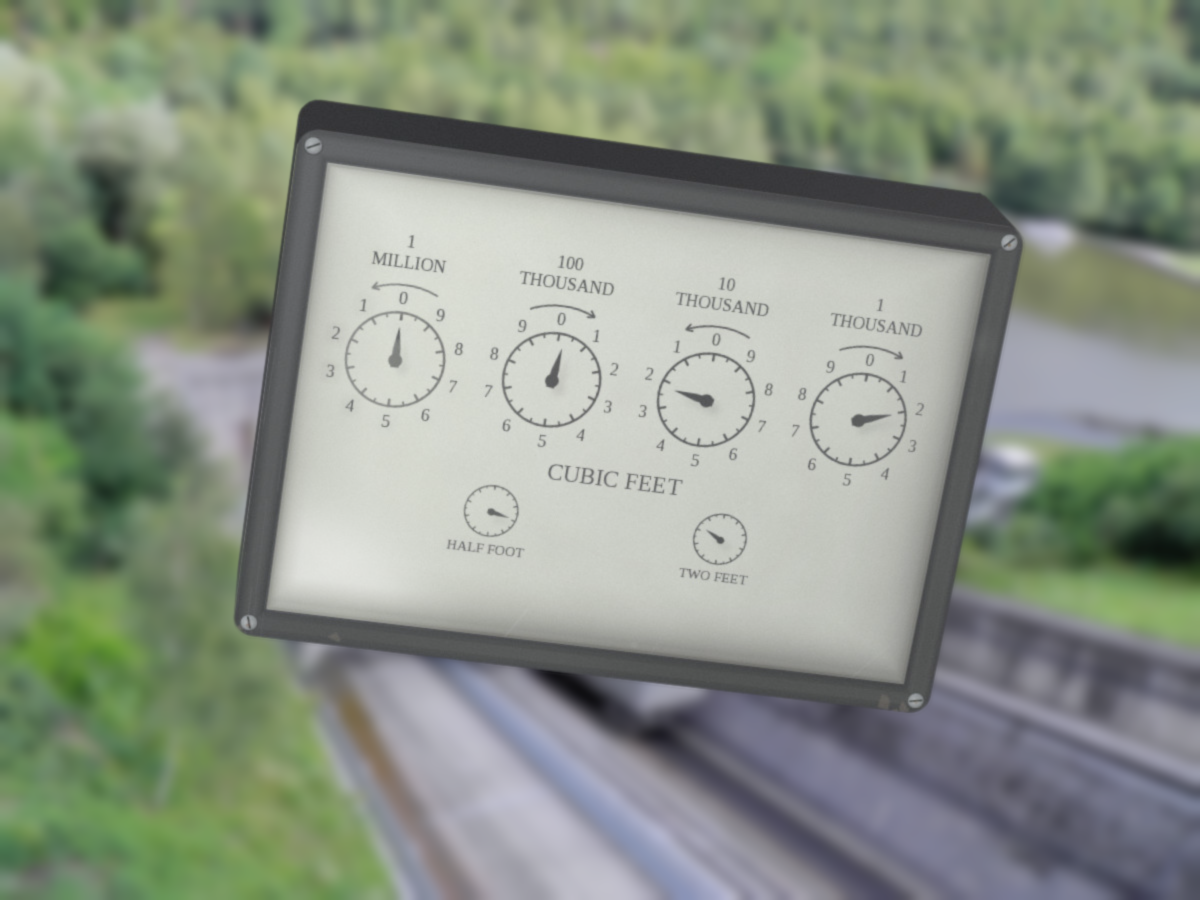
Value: {"value": 2200, "unit": "ft³"}
